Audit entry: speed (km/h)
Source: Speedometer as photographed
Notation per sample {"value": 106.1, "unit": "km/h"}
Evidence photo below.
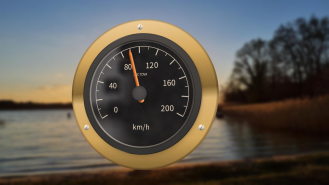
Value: {"value": 90, "unit": "km/h"}
